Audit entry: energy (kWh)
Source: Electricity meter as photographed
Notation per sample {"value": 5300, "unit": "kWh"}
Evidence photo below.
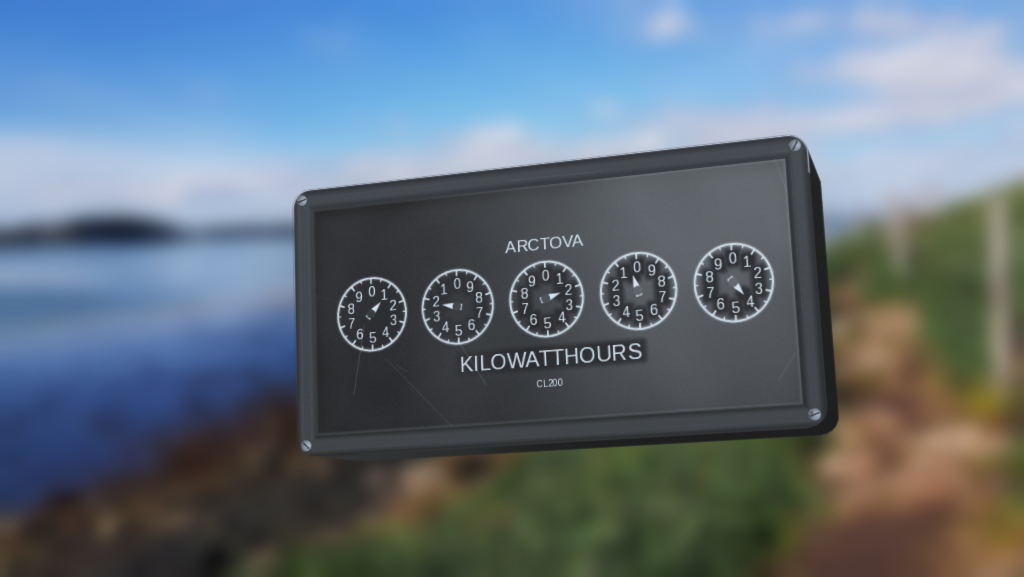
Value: {"value": 12204, "unit": "kWh"}
